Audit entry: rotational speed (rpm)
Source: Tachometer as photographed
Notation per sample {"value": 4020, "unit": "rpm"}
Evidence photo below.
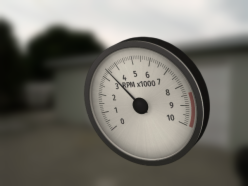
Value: {"value": 3500, "unit": "rpm"}
